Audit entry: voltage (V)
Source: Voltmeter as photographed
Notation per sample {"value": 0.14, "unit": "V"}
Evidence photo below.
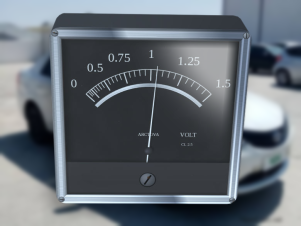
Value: {"value": 1.05, "unit": "V"}
